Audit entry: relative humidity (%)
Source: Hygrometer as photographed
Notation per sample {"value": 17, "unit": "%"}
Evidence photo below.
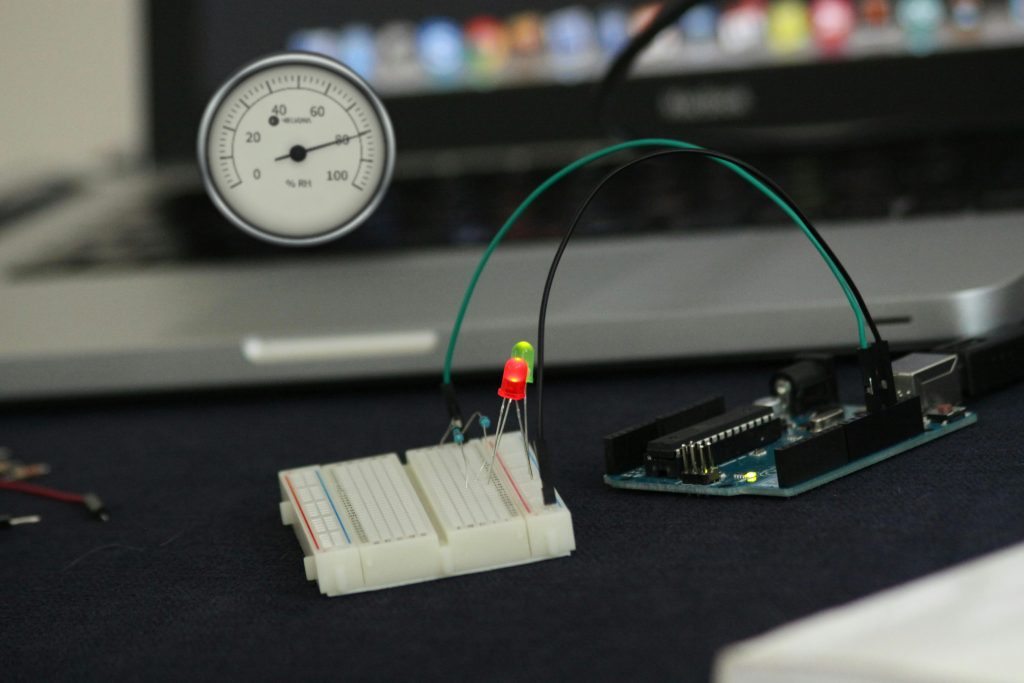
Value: {"value": 80, "unit": "%"}
